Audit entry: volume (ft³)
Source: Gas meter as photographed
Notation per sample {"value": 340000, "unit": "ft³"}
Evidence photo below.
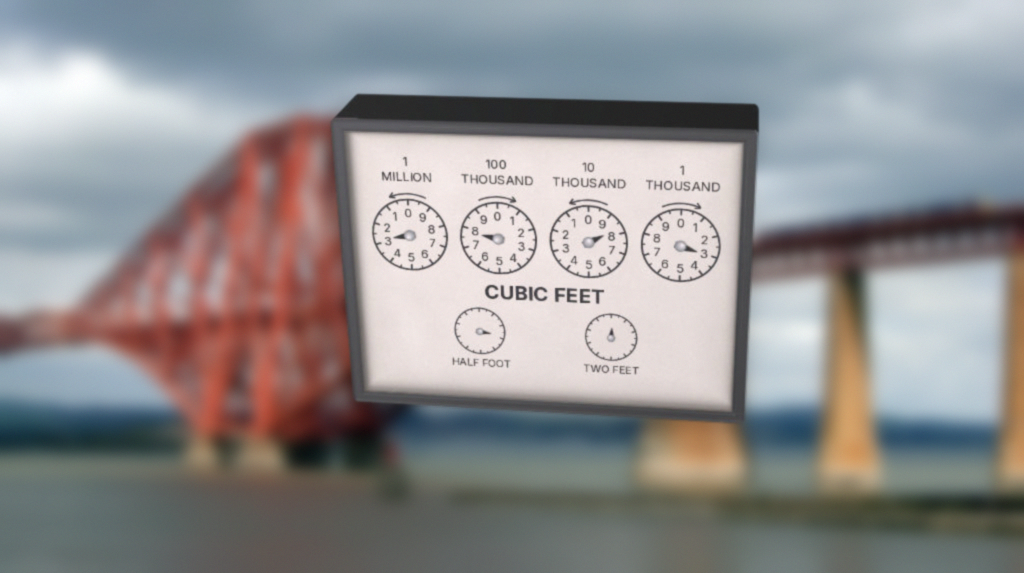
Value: {"value": 278300, "unit": "ft³"}
